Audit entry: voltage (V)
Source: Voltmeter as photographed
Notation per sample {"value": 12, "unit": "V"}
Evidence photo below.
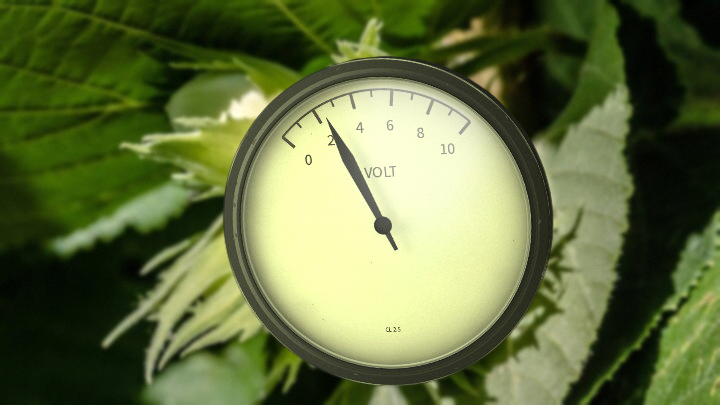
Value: {"value": 2.5, "unit": "V"}
